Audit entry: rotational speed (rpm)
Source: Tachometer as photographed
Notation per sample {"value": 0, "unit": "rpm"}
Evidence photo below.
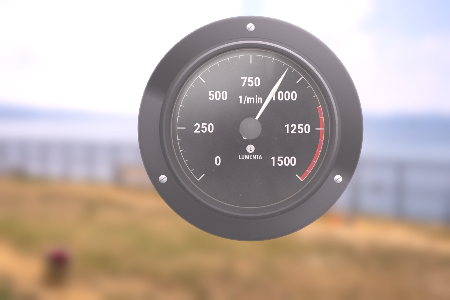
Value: {"value": 925, "unit": "rpm"}
